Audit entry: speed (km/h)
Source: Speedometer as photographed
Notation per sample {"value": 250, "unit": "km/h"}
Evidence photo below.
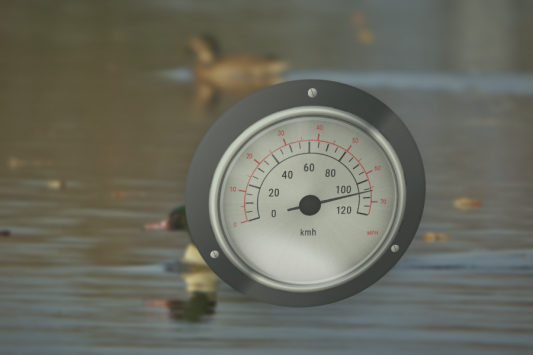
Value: {"value": 105, "unit": "km/h"}
